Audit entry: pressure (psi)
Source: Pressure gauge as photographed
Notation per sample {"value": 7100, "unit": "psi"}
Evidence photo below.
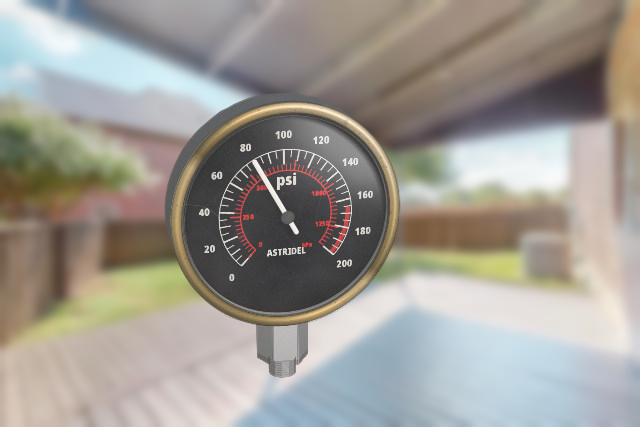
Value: {"value": 80, "unit": "psi"}
